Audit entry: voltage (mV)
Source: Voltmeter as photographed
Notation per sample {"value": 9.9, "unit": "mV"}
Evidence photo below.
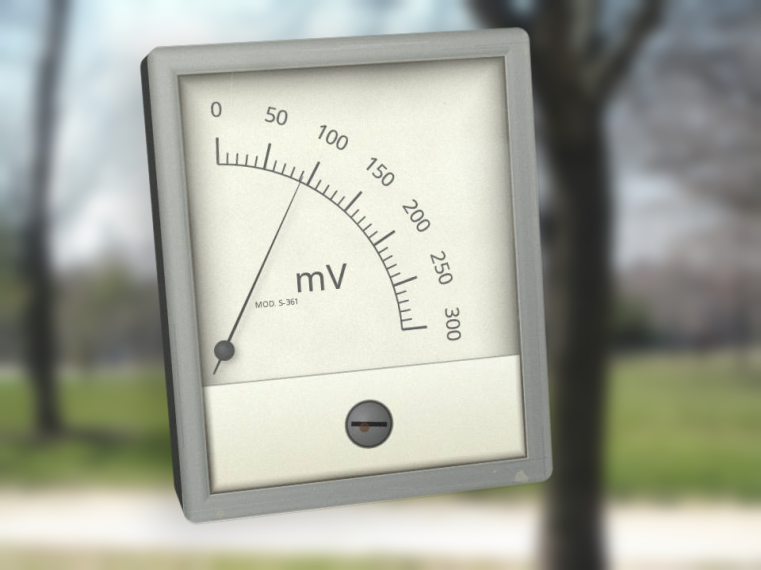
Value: {"value": 90, "unit": "mV"}
